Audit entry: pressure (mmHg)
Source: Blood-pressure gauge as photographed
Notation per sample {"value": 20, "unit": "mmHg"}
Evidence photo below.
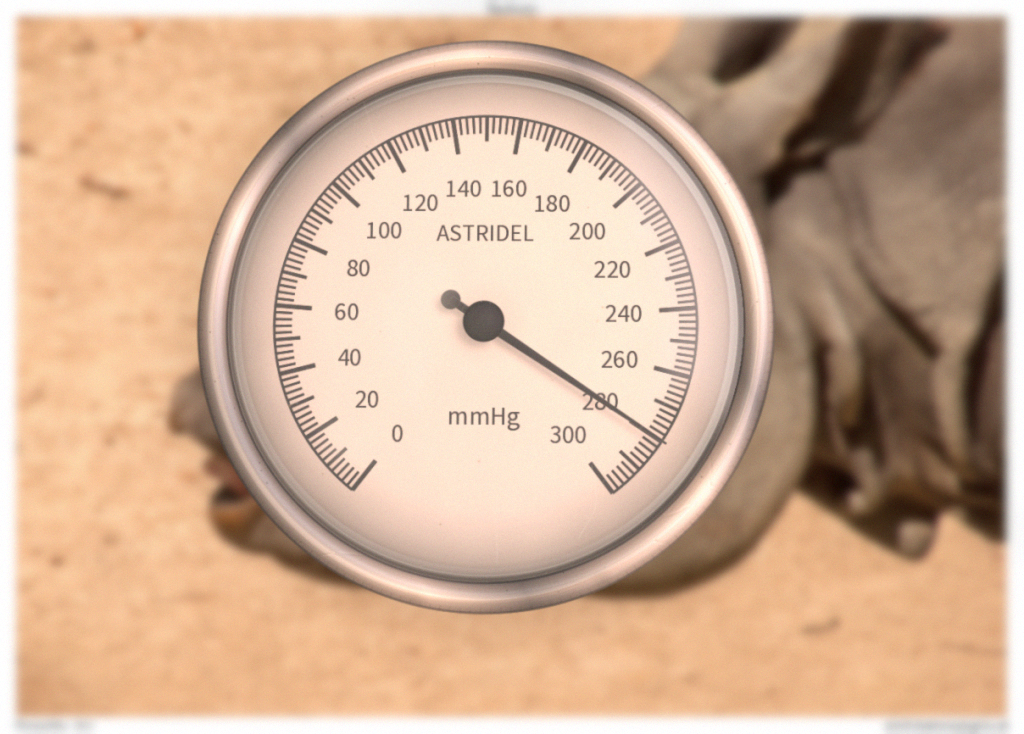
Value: {"value": 280, "unit": "mmHg"}
